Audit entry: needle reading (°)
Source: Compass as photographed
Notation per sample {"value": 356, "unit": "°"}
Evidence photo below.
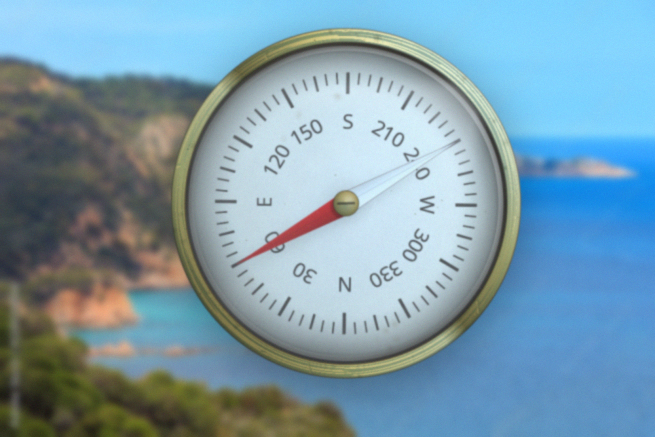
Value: {"value": 60, "unit": "°"}
